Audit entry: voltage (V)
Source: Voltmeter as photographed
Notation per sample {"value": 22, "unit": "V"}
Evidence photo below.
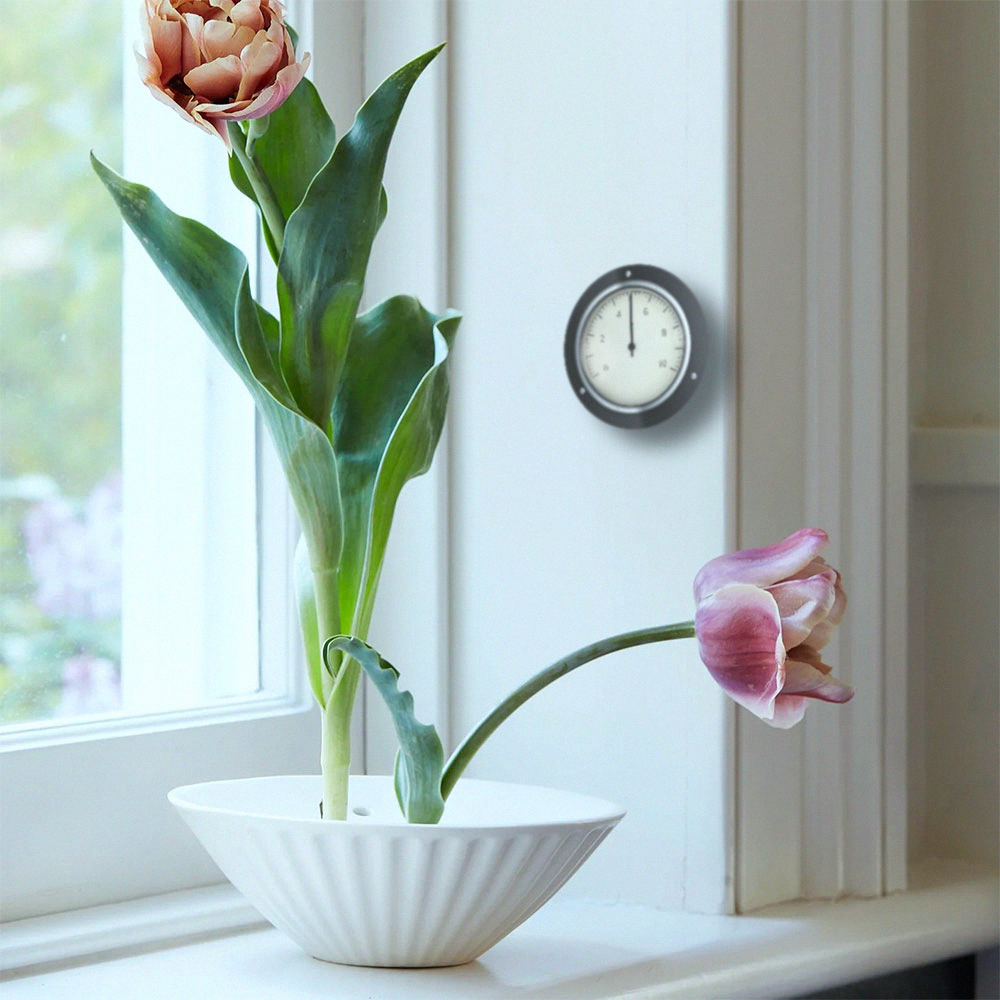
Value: {"value": 5, "unit": "V"}
